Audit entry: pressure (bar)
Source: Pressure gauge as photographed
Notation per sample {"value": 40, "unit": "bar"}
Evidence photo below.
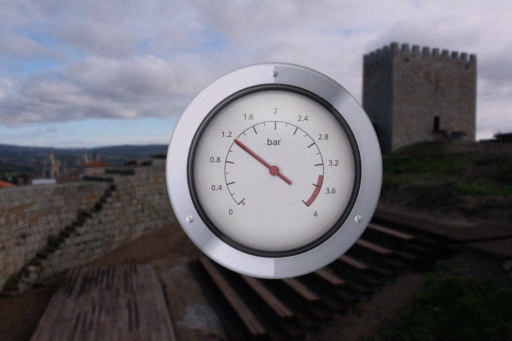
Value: {"value": 1.2, "unit": "bar"}
